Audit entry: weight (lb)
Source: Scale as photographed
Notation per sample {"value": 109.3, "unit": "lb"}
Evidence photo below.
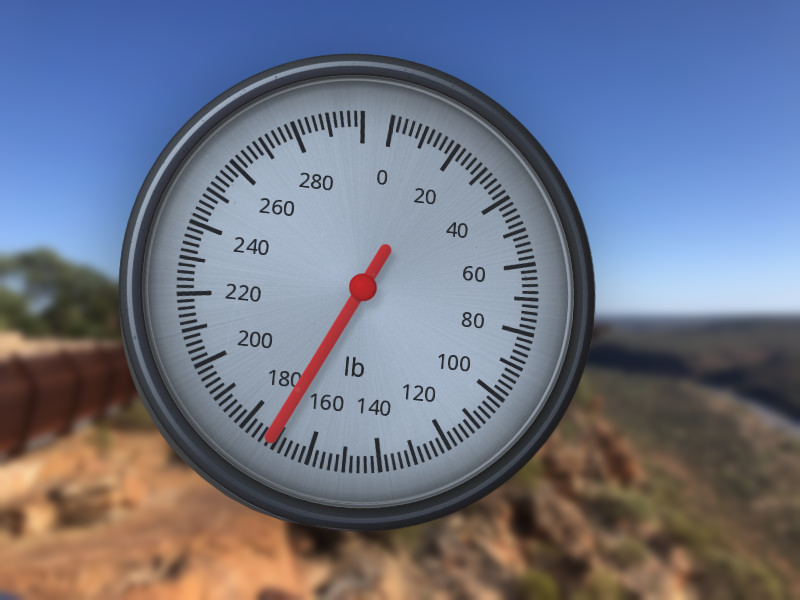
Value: {"value": 172, "unit": "lb"}
